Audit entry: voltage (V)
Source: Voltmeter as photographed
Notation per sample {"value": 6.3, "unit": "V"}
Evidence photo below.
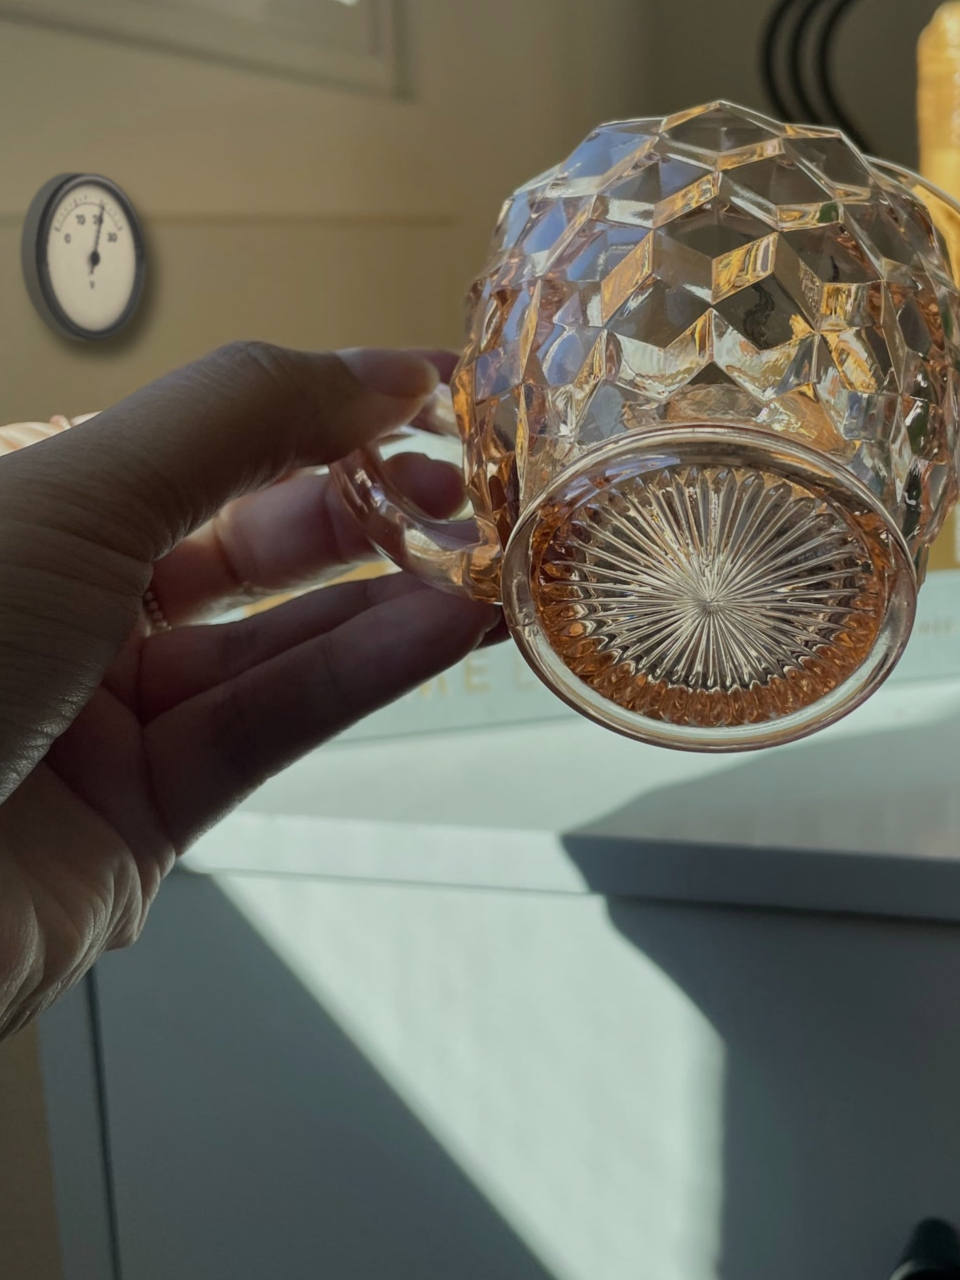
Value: {"value": 20, "unit": "V"}
